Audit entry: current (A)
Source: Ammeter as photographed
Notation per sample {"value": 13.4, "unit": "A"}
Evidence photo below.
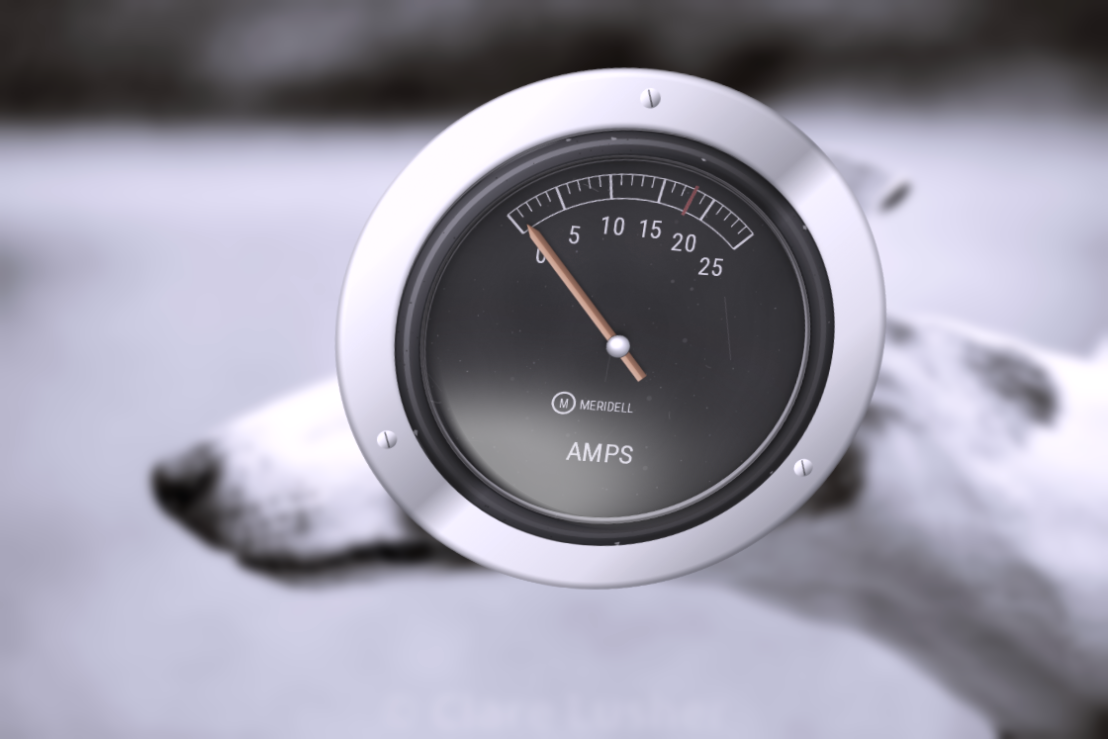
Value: {"value": 1, "unit": "A"}
